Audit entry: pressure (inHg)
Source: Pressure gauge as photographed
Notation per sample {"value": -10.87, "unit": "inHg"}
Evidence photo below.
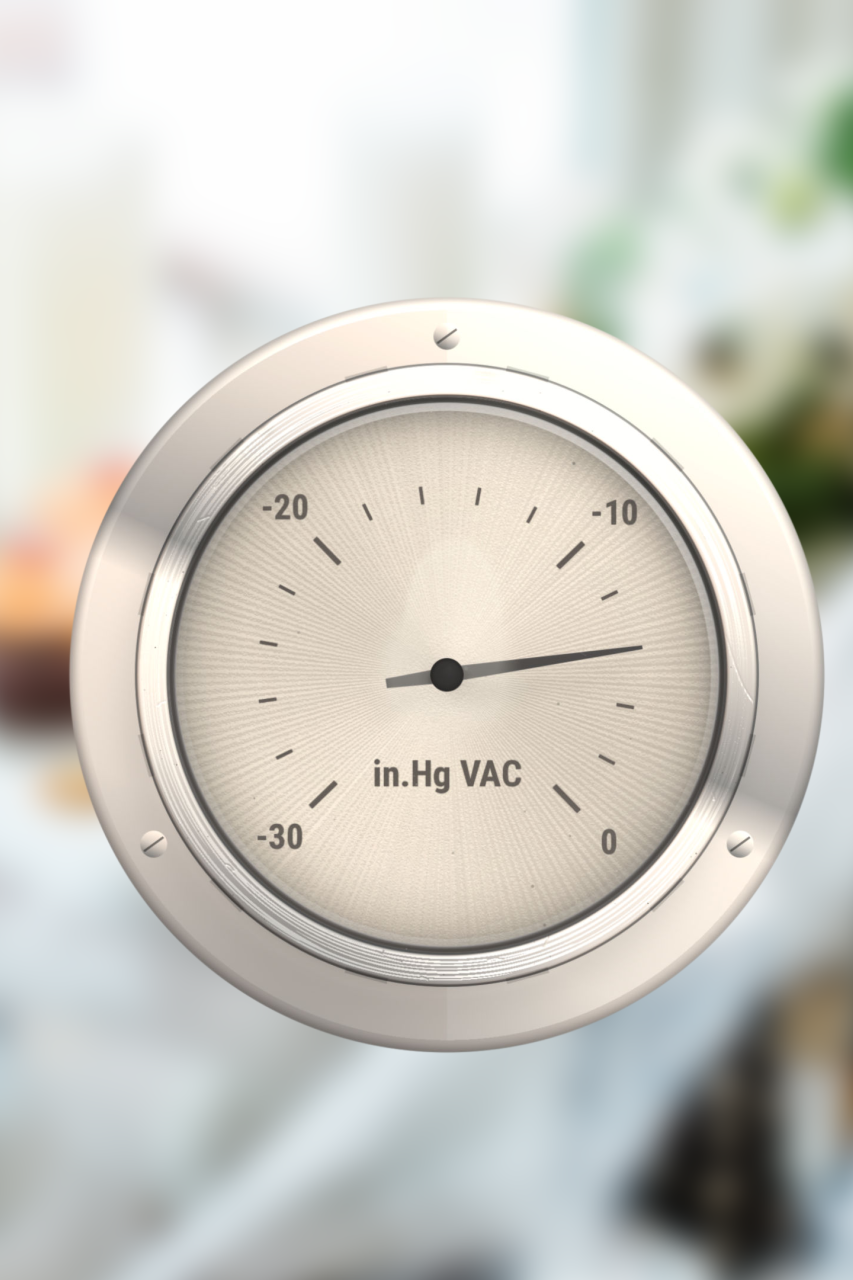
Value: {"value": -6, "unit": "inHg"}
